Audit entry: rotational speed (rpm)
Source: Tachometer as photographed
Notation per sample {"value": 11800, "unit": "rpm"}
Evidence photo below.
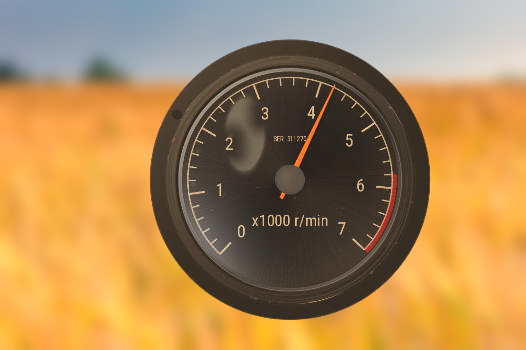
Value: {"value": 4200, "unit": "rpm"}
